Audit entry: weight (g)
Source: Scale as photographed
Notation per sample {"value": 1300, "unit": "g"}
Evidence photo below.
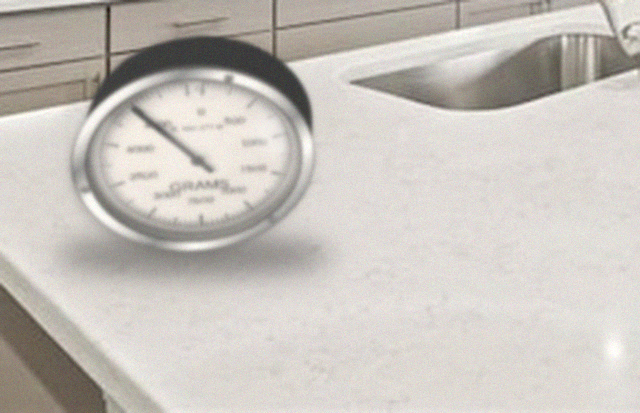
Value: {"value": 4500, "unit": "g"}
